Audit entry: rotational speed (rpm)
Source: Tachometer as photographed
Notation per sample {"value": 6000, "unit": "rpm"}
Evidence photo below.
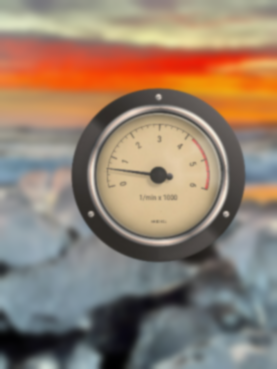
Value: {"value": 600, "unit": "rpm"}
